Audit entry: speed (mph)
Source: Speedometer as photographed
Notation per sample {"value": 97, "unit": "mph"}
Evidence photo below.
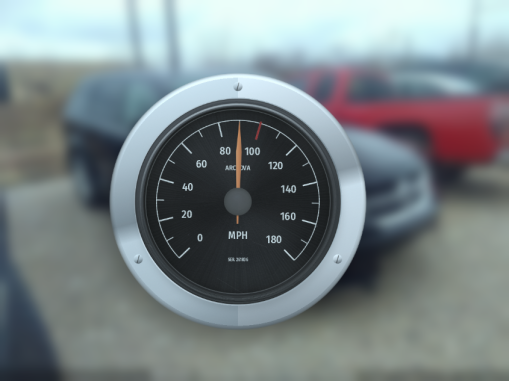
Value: {"value": 90, "unit": "mph"}
